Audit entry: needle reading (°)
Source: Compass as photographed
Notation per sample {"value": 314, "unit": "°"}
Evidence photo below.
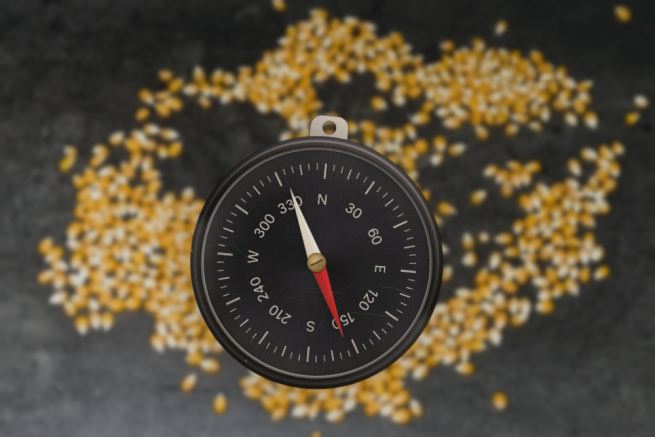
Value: {"value": 155, "unit": "°"}
